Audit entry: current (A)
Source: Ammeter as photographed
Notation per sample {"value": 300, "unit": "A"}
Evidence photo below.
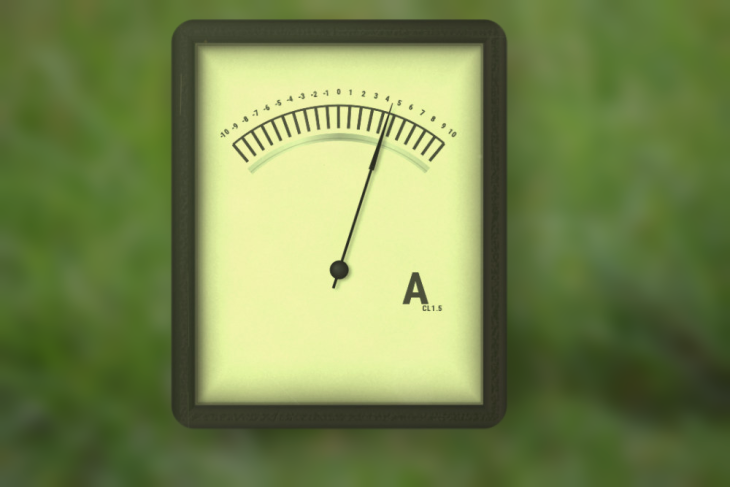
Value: {"value": 4.5, "unit": "A"}
